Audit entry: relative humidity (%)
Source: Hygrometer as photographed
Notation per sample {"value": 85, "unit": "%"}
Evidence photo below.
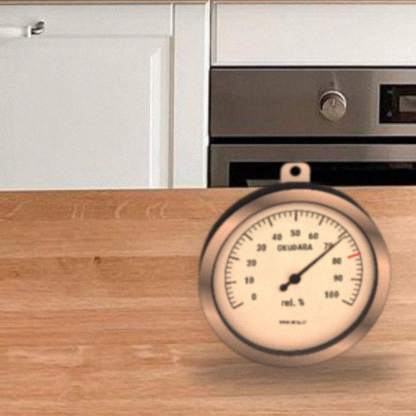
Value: {"value": 70, "unit": "%"}
